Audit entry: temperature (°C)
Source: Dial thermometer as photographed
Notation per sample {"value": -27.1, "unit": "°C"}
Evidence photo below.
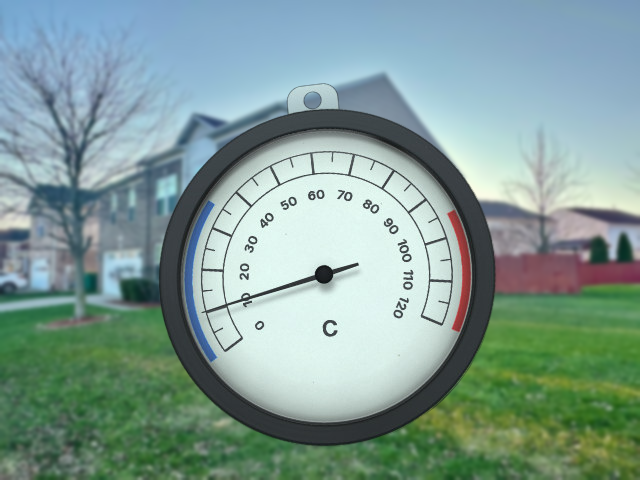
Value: {"value": 10, "unit": "°C"}
